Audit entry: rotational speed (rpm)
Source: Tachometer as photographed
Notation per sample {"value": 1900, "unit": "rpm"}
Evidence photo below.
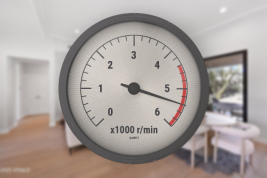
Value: {"value": 5400, "unit": "rpm"}
